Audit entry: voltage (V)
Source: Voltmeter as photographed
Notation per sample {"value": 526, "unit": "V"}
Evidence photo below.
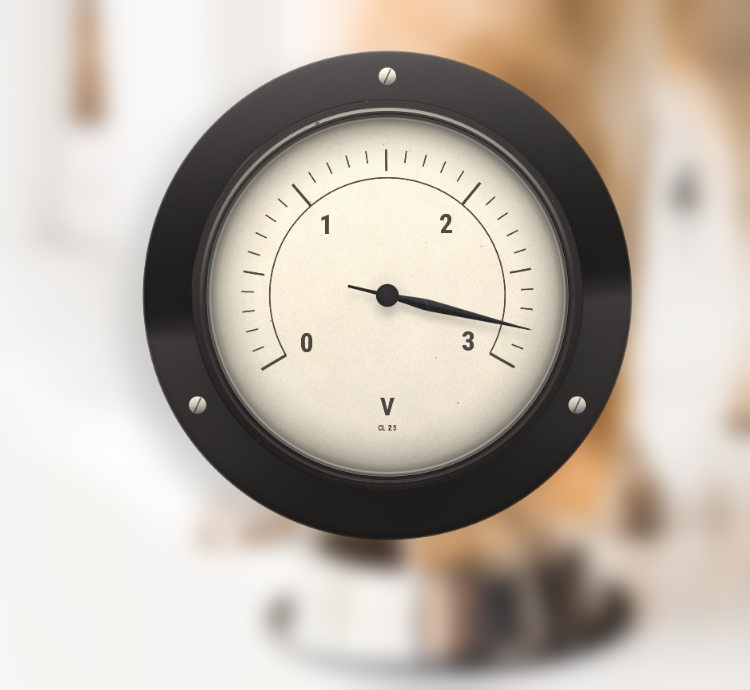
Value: {"value": 2.8, "unit": "V"}
